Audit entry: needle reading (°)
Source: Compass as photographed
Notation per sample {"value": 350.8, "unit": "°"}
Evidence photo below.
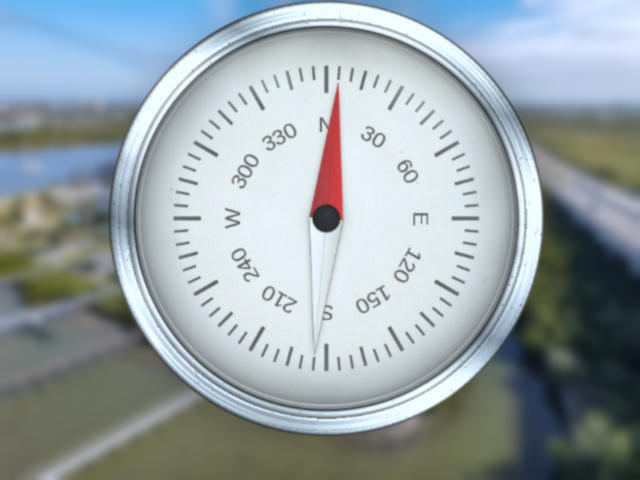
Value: {"value": 5, "unit": "°"}
